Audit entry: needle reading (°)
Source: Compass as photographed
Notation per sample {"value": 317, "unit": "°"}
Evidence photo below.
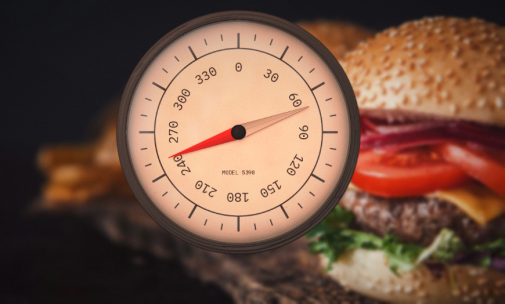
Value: {"value": 250, "unit": "°"}
